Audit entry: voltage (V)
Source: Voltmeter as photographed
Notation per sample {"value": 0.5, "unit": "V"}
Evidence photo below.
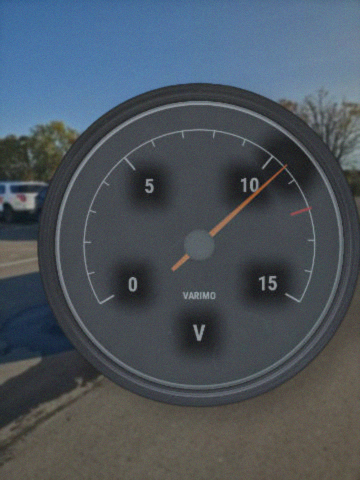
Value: {"value": 10.5, "unit": "V"}
